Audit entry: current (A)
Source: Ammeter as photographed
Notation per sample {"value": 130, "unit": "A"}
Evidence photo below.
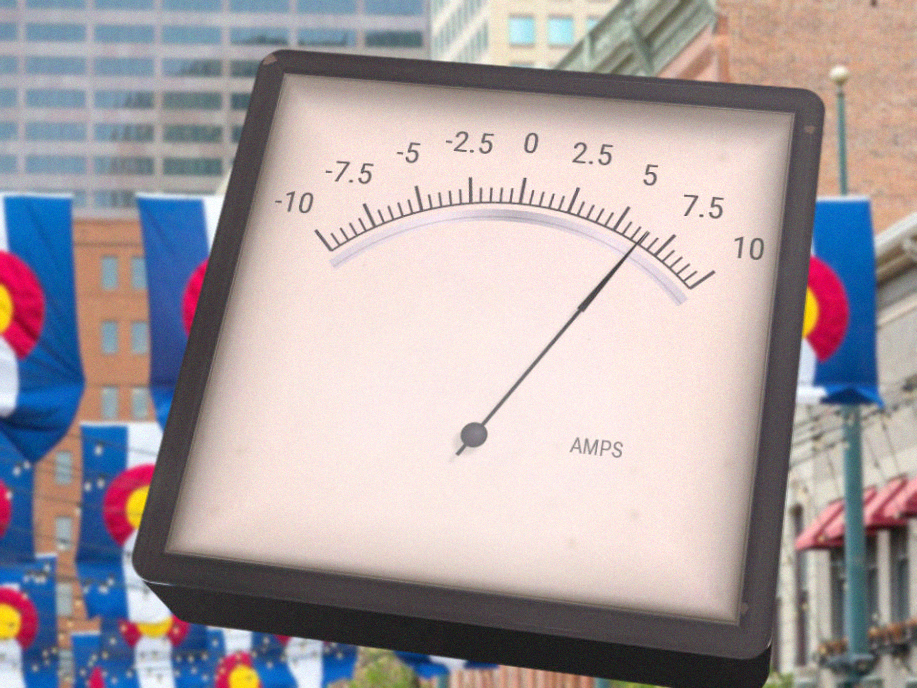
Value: {"value": 6.5, "unit": "A"}
